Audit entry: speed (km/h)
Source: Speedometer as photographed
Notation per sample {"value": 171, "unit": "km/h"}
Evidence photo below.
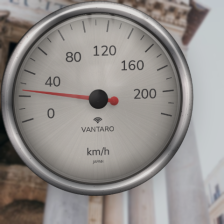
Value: {"value": 25, "unit": "km/h"}
